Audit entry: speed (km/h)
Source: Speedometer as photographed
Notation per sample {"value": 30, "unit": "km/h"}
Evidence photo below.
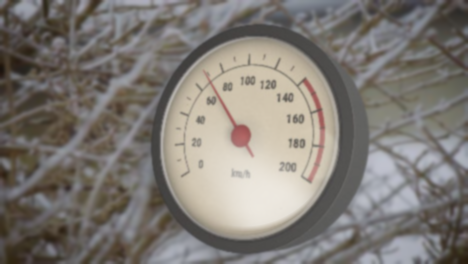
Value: {"value": 70, "unit": "km/h"}
